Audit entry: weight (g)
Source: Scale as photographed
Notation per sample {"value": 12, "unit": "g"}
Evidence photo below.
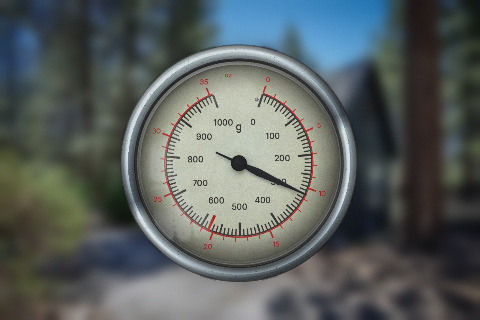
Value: {"value": 300, "unit": "g"}
